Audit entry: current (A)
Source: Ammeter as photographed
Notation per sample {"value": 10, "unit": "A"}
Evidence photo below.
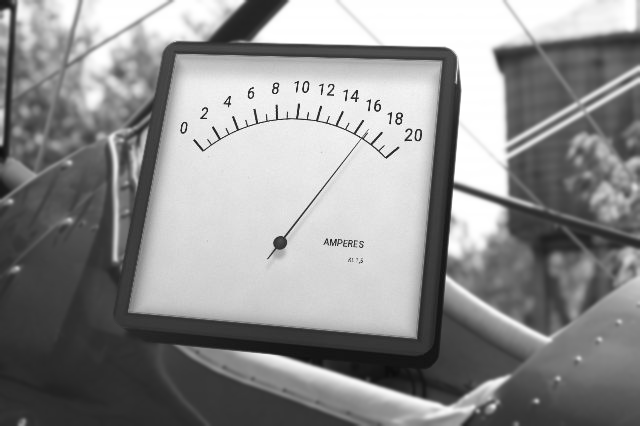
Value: {"value": 17, "unit": "A"}
